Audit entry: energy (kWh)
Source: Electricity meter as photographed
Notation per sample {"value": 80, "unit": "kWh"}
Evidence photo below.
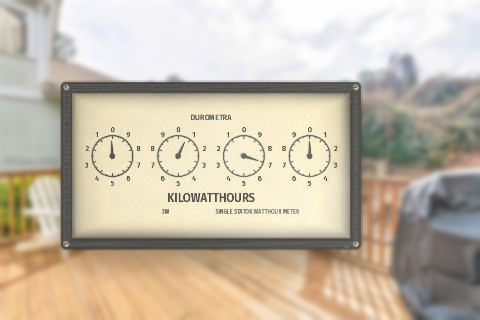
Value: {"value": 70, "unit": "kWh"}
